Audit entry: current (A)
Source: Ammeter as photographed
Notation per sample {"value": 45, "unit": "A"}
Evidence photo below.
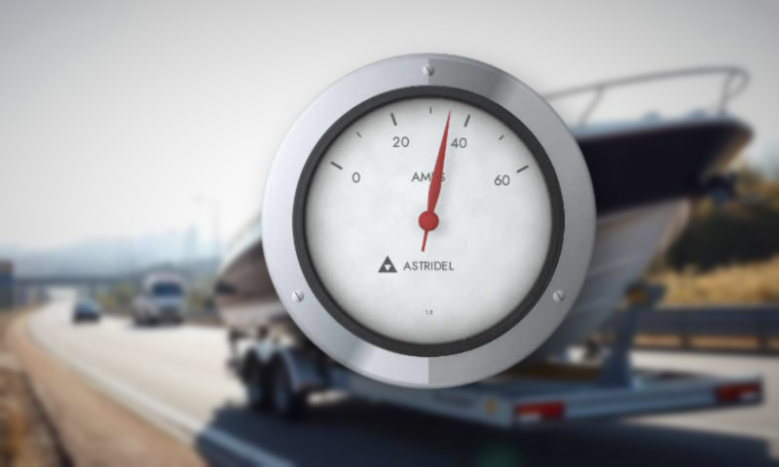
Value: {"value": 35, "unit": "A"}
